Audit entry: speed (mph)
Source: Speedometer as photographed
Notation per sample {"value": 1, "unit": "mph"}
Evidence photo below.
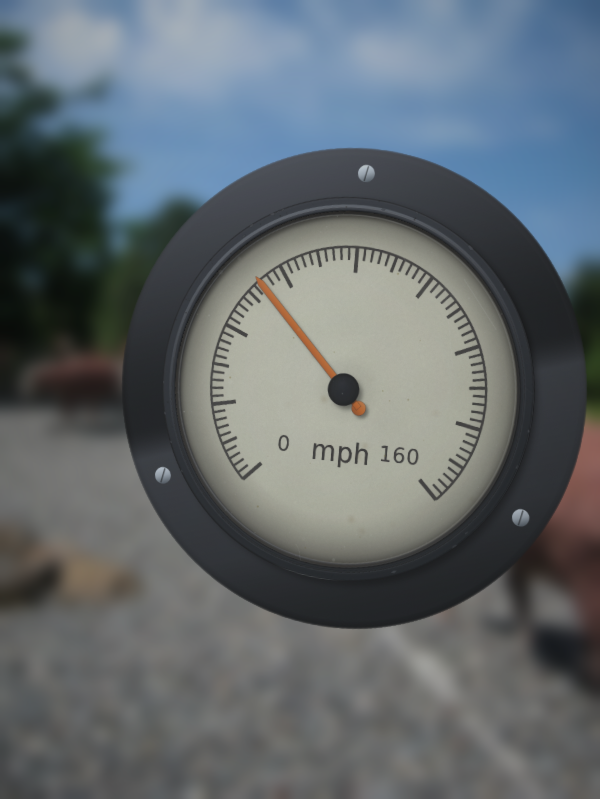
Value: {"value": 54, "unit": "mph"}
